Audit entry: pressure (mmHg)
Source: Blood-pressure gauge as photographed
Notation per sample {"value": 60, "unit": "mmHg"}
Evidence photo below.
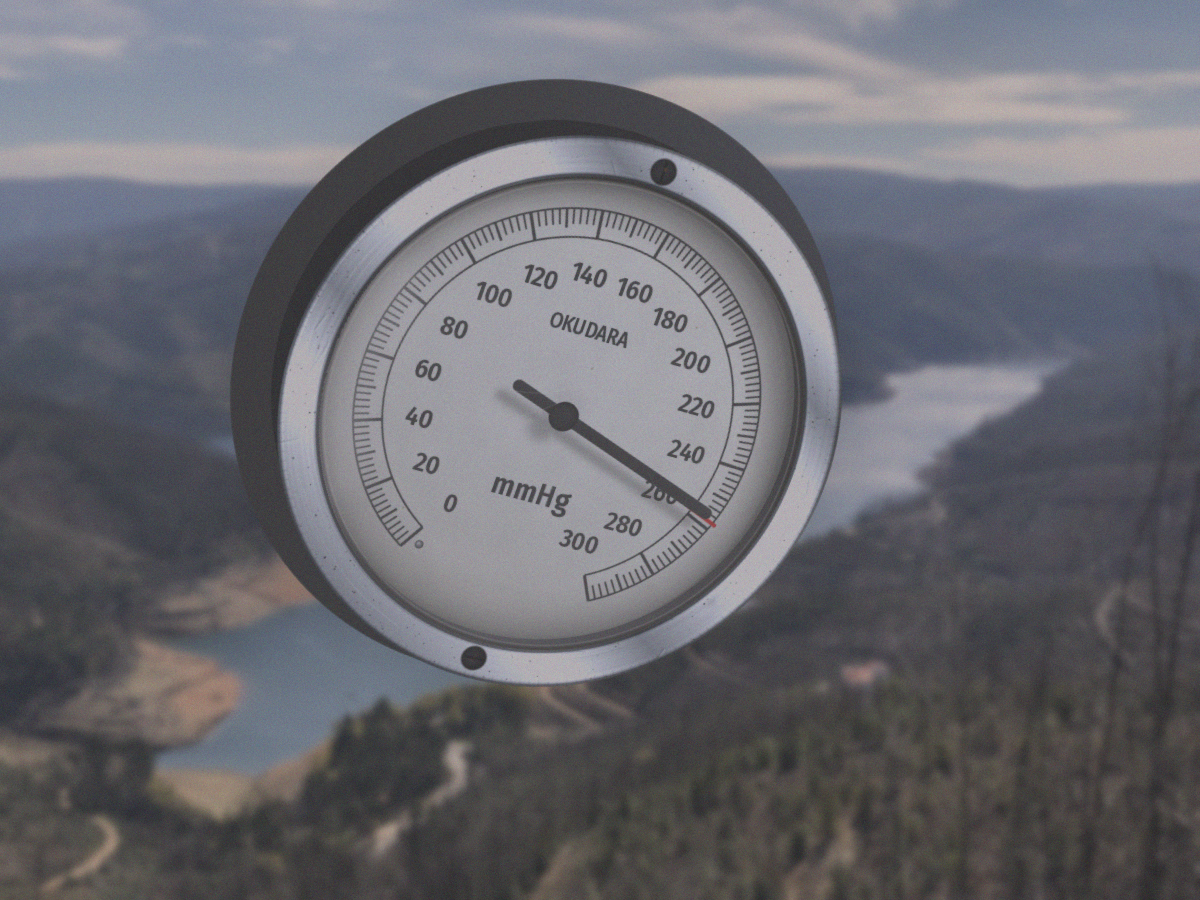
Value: {"value": 256, "unit": "mmHg"}
